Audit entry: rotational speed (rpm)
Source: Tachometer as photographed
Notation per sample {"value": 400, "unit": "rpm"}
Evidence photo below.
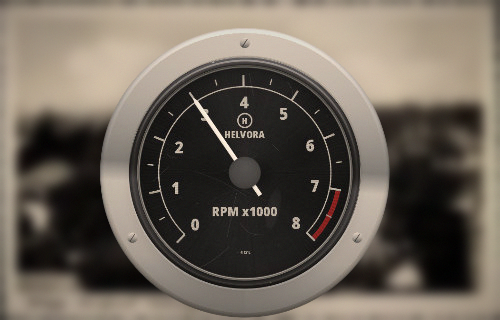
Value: {"value": 3000, "unit": "rpm"}
